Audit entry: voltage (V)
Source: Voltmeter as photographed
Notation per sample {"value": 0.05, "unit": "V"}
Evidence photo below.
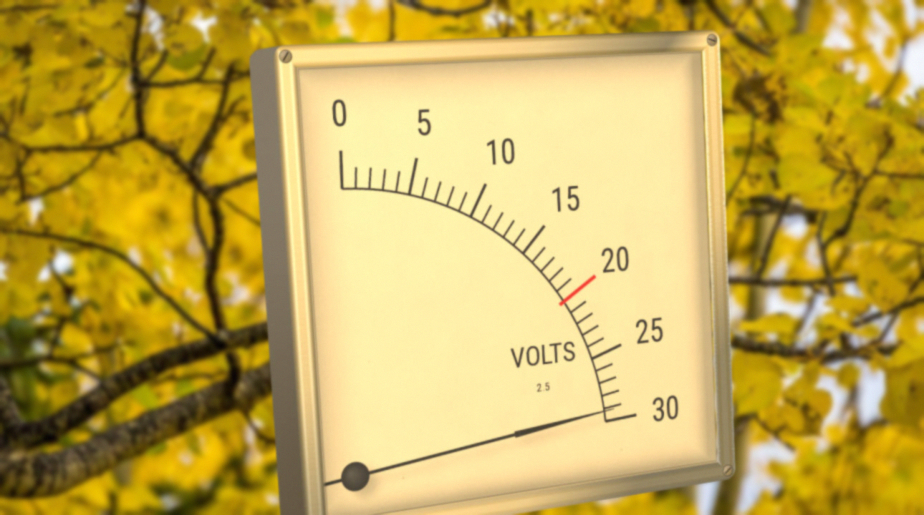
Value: {"value": 29, "unit": "V"}
